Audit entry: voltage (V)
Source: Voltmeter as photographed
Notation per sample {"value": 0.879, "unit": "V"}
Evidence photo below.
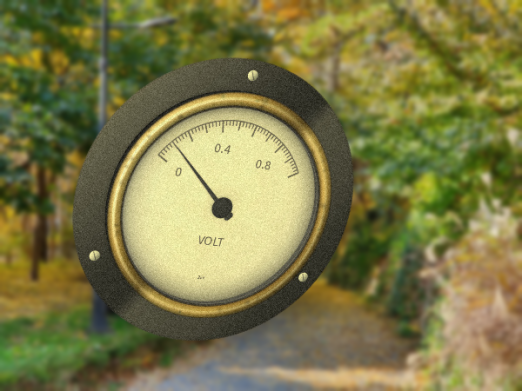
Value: {"value": 0.1, "unit": "V"}
